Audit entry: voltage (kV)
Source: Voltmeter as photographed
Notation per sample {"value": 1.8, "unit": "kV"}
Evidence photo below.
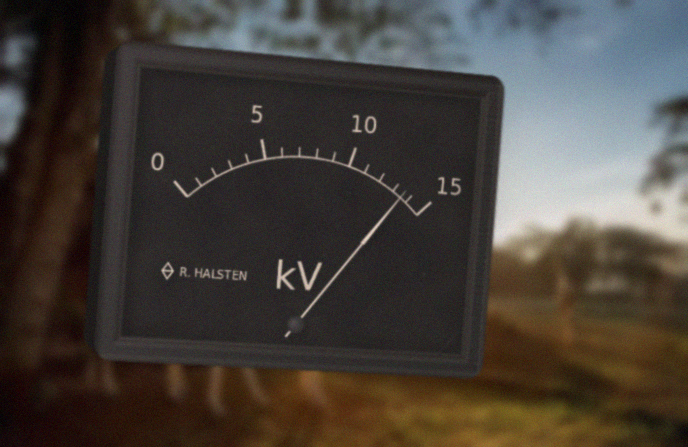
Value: {"value": 13.5, "unit": "kV"}
